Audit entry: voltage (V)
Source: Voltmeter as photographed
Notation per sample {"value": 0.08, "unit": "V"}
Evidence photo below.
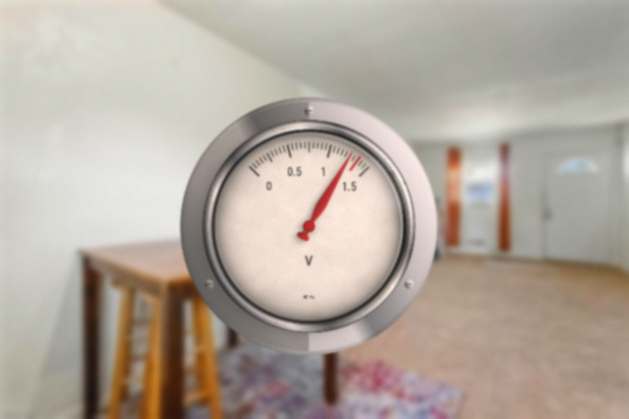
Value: {"value": 1.25, "unit": "V"}
